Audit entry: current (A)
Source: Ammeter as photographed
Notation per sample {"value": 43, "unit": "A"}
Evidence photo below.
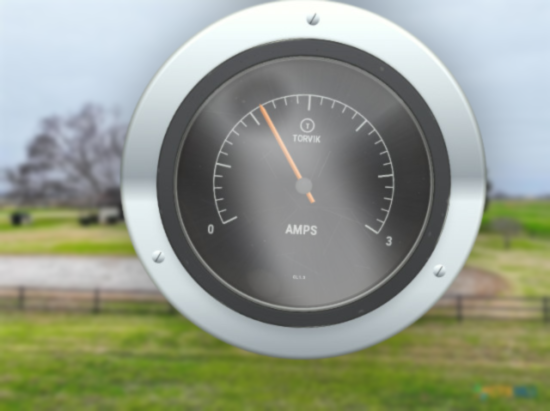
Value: {"value": 1.1, "unit": "A"}
